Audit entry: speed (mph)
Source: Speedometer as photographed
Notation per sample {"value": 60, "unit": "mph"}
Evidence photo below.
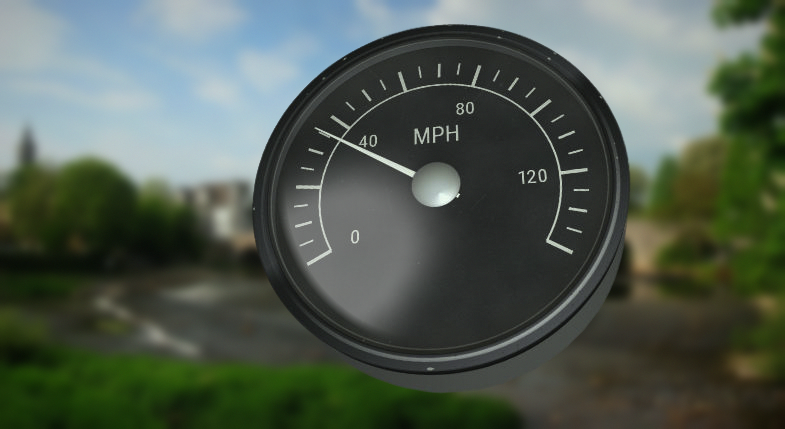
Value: {"value": 35, "unit": "mph"}
